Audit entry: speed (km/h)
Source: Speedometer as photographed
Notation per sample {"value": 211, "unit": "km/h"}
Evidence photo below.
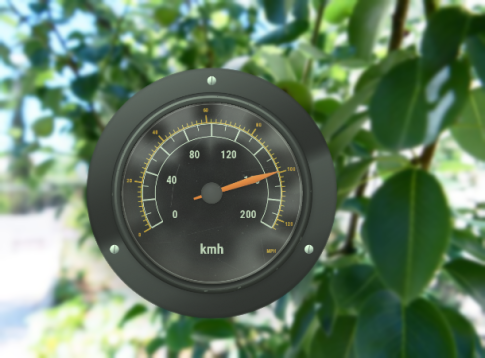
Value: {"value": 160, "unit": "km/h"}
